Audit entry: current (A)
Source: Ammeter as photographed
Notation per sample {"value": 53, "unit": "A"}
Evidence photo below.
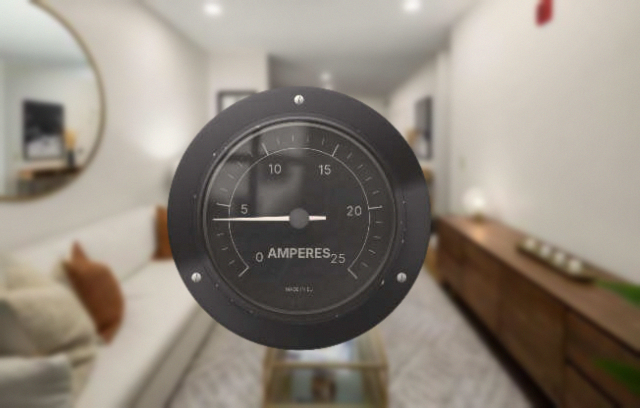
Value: {"value": 4, "unit": "A"}
